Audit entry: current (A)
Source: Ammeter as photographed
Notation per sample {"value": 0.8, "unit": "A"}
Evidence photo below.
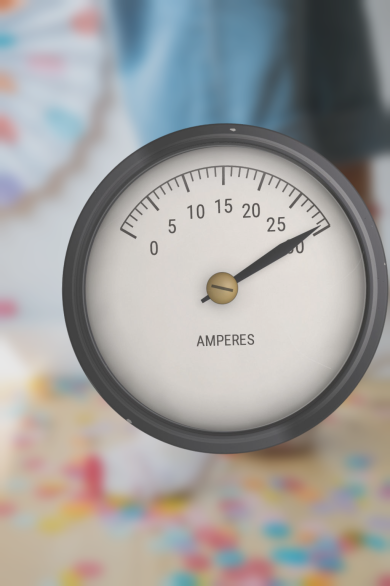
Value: {"value": 29.5, "unit": "A"}
